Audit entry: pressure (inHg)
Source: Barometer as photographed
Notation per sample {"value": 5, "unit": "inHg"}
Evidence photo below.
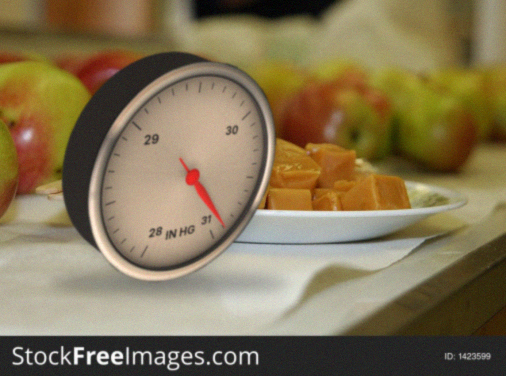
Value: {"value": 30.9, "unit": "inHg"}
